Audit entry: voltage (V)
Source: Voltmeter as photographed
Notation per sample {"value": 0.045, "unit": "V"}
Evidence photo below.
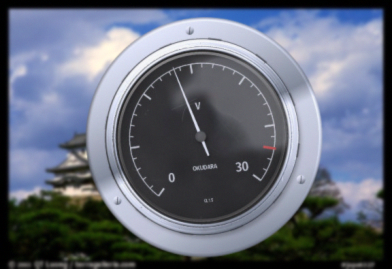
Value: {"value": 13.5, "unit": "V"}
